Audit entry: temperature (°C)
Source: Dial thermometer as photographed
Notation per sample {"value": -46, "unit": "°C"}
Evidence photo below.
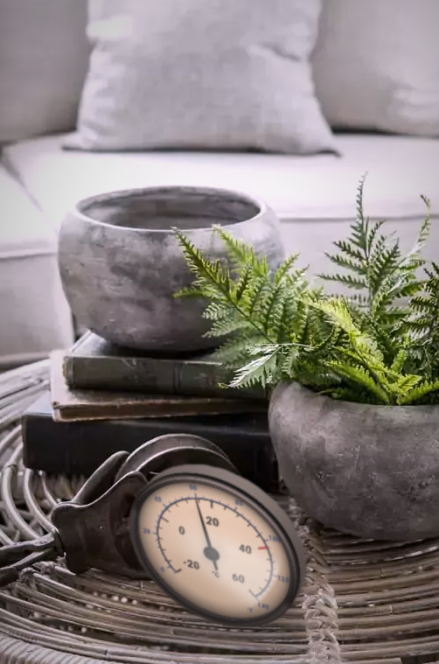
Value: {"value": 16, "unit": "°C"}
